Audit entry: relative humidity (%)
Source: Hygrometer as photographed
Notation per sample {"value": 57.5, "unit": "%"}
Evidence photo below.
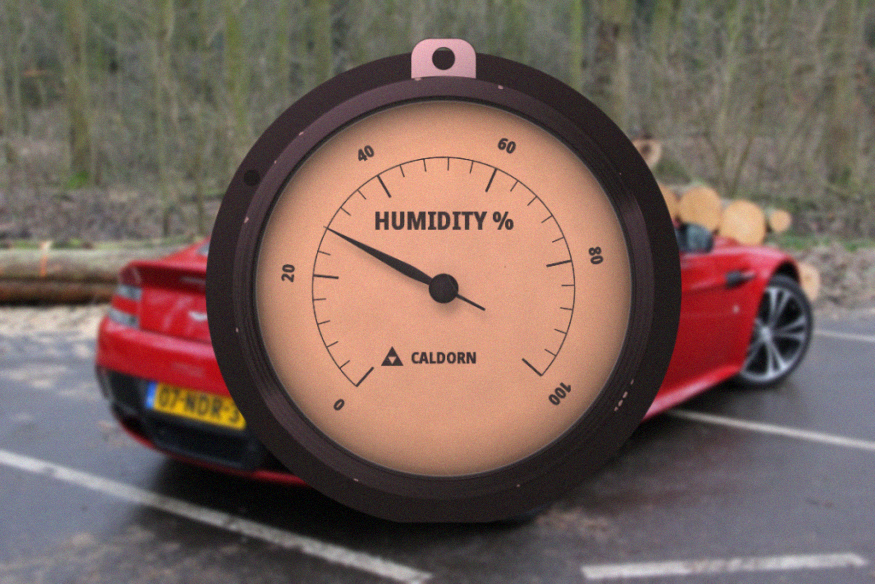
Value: {"value": 28, "unit": "%"}
